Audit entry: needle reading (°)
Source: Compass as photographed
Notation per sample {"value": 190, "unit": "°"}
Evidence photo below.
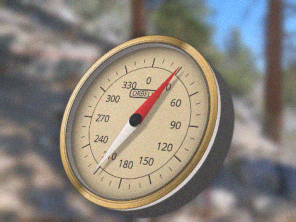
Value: {"value": 30, "unit": "°"}
